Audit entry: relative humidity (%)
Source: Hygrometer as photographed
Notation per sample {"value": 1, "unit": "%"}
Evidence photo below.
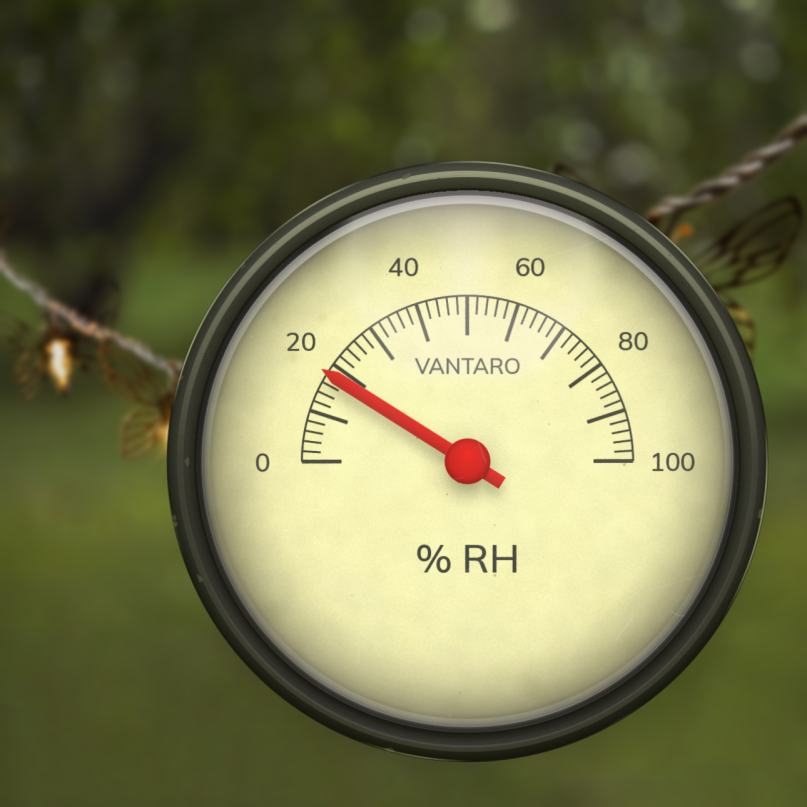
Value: {"value": 18, "unit": "%"}
